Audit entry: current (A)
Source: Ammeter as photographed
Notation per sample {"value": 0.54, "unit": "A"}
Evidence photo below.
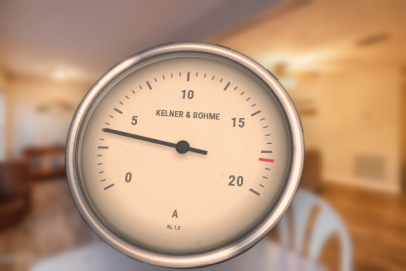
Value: {"value": 3.5, "unit": "A"}
